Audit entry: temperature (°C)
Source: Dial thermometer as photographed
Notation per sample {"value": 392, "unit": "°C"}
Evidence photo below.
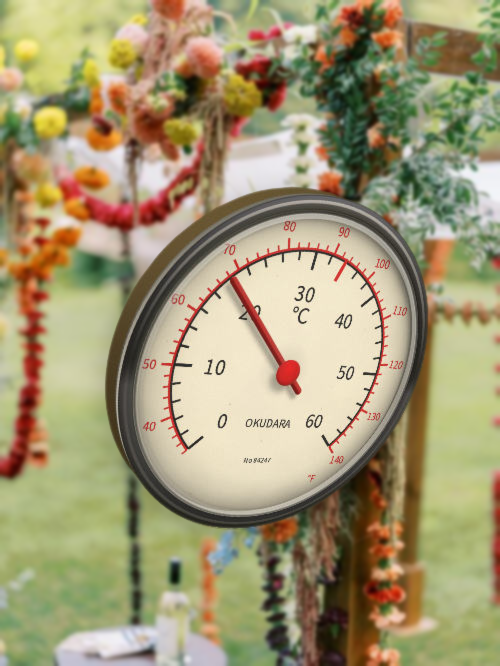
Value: {"value": 20, "unit": "°C"}
